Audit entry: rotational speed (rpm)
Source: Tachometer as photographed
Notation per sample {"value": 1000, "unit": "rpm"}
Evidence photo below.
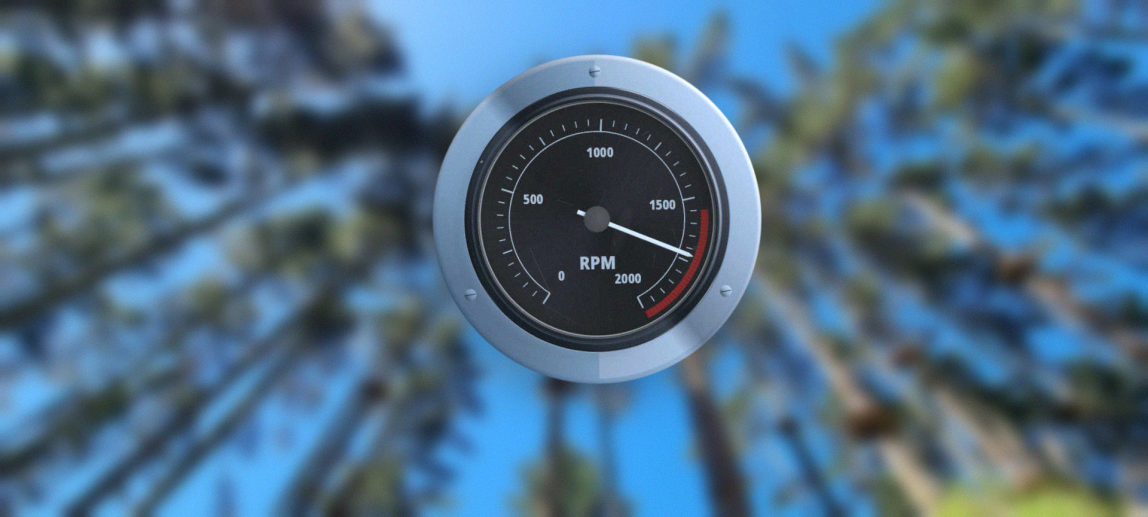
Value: {"value": 1725, "unit": "rpm"}
